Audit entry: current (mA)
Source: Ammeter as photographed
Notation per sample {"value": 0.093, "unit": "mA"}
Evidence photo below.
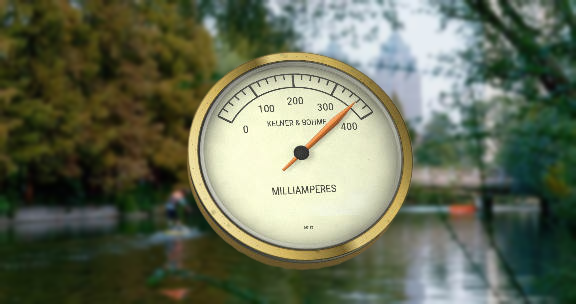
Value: {"value": 360, "unit": "mA"}
